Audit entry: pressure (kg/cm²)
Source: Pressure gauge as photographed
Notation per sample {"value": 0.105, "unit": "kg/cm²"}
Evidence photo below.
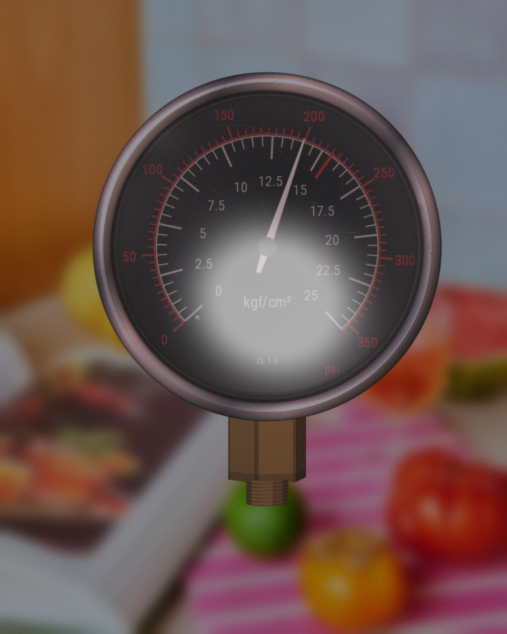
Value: {"value": 14, "unit": "kg/cm²"}
